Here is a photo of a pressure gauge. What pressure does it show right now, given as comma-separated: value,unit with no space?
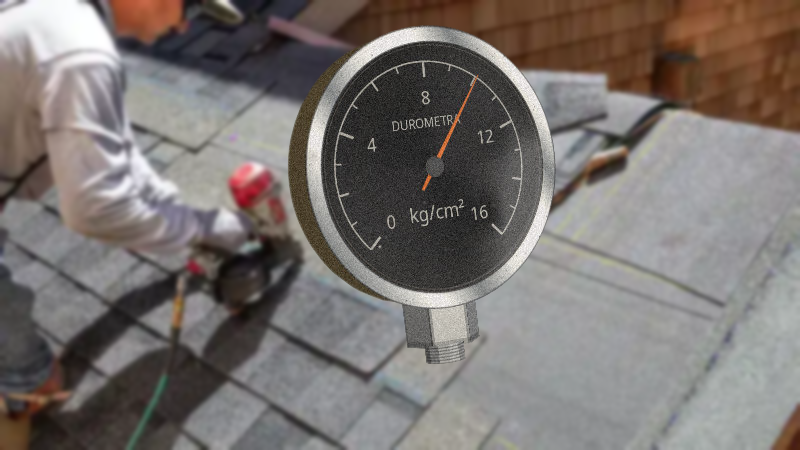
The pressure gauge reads 10,kg/cm²
